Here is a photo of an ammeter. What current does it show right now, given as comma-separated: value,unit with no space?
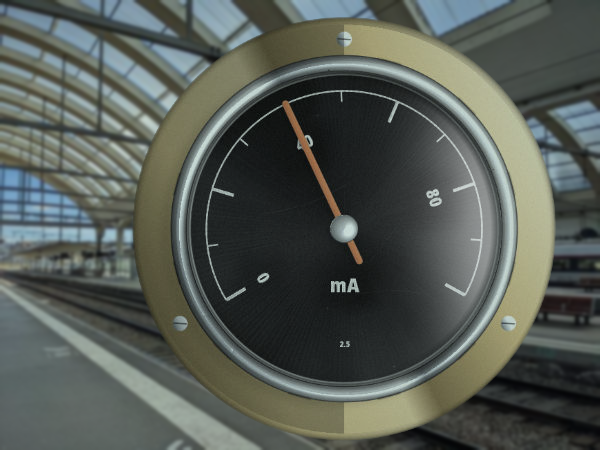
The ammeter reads 40,mA
